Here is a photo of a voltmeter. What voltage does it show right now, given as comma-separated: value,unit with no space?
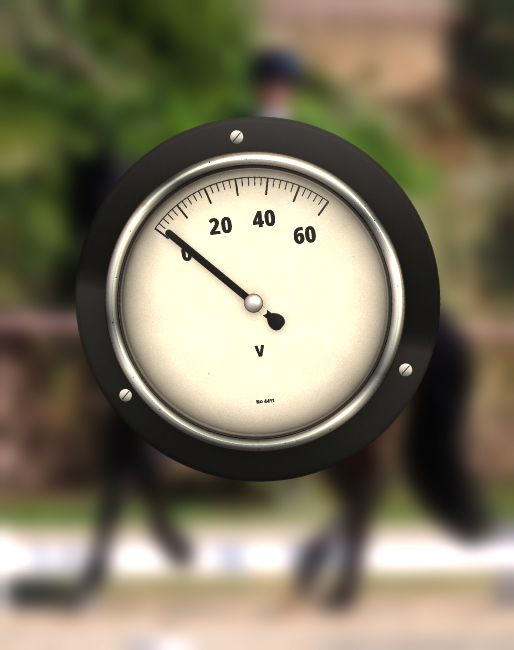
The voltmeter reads 2,V
